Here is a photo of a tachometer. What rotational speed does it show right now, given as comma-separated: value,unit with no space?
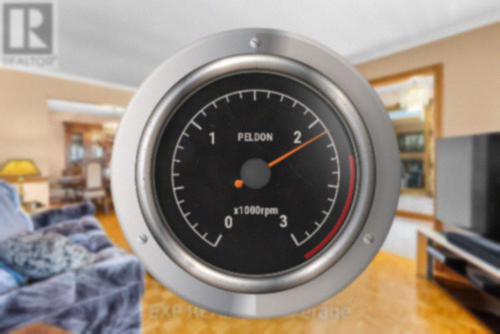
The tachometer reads 2100,rpm
